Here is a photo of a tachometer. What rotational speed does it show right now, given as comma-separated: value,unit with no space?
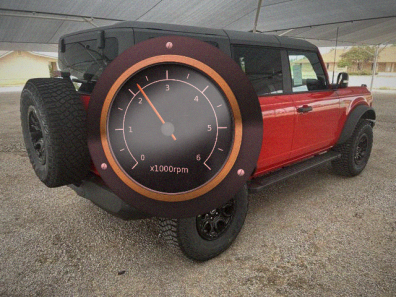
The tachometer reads 2250,rpm
